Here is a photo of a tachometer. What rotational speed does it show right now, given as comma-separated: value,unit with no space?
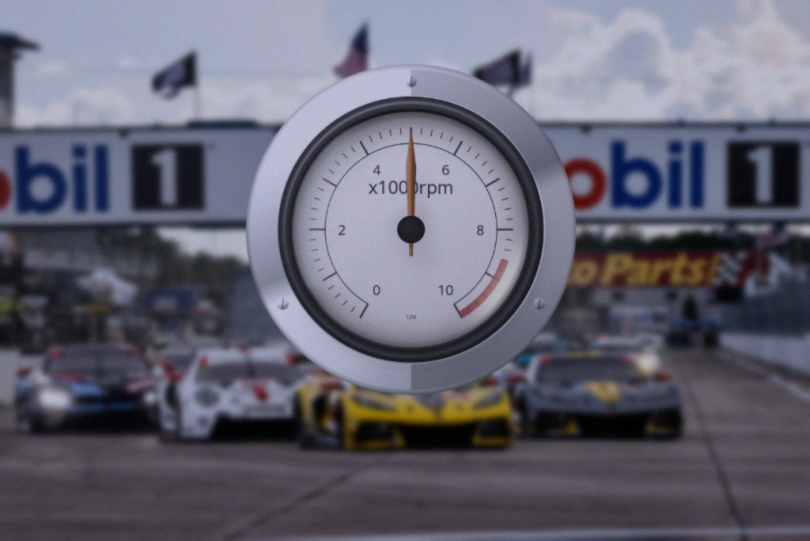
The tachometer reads 5000,rpm
